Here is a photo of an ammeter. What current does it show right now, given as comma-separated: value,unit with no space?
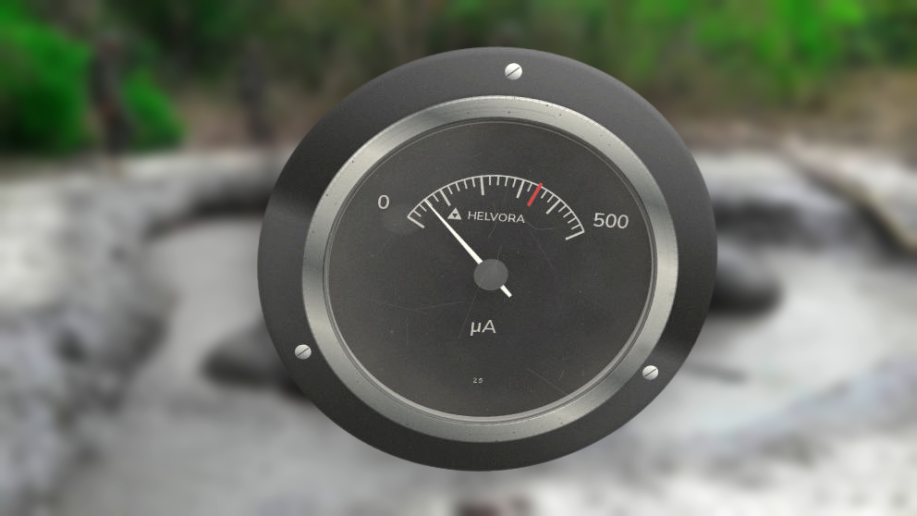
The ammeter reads 60,µA
